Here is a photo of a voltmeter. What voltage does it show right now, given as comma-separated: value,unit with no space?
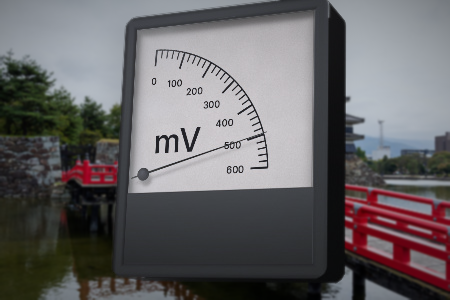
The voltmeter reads 500,mV
